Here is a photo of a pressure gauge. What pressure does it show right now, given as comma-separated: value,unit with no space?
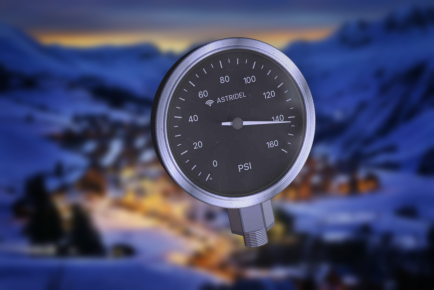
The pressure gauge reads 142.5,psi
